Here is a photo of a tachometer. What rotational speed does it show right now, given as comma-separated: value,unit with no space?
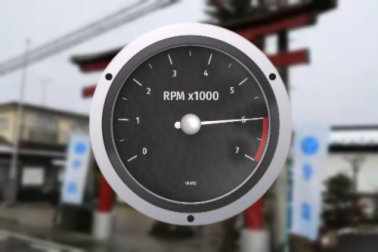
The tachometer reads 6000,rpm
